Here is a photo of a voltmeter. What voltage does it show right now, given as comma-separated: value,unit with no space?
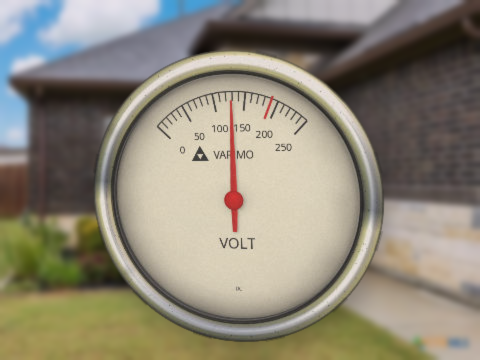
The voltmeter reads 130,V
